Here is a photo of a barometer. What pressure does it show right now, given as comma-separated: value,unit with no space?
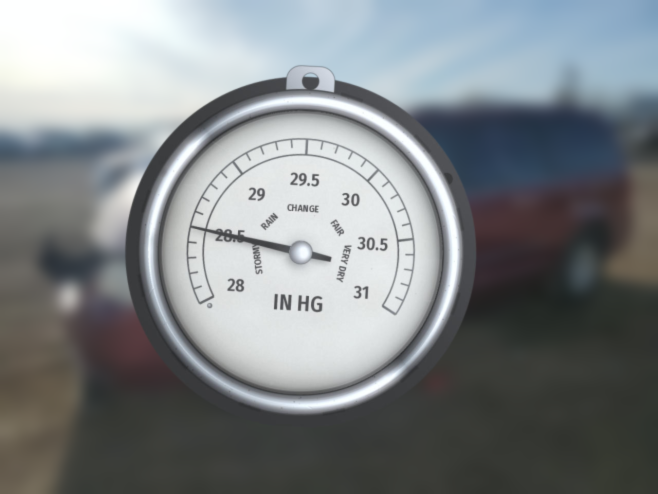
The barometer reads 28.5,inHg
